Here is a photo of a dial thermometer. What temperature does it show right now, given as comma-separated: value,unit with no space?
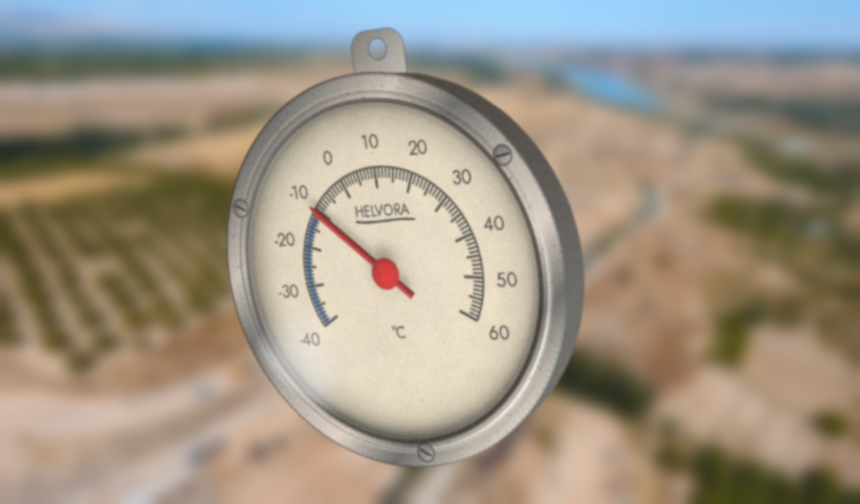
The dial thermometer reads -10,°C
